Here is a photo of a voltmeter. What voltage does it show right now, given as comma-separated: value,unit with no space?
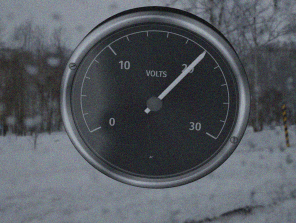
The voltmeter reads 20,V
